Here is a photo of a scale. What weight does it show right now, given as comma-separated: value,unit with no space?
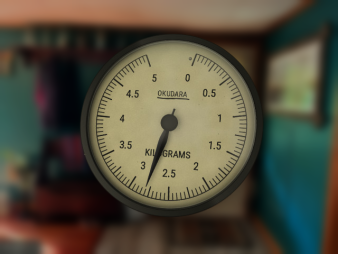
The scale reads 2.8,kg
